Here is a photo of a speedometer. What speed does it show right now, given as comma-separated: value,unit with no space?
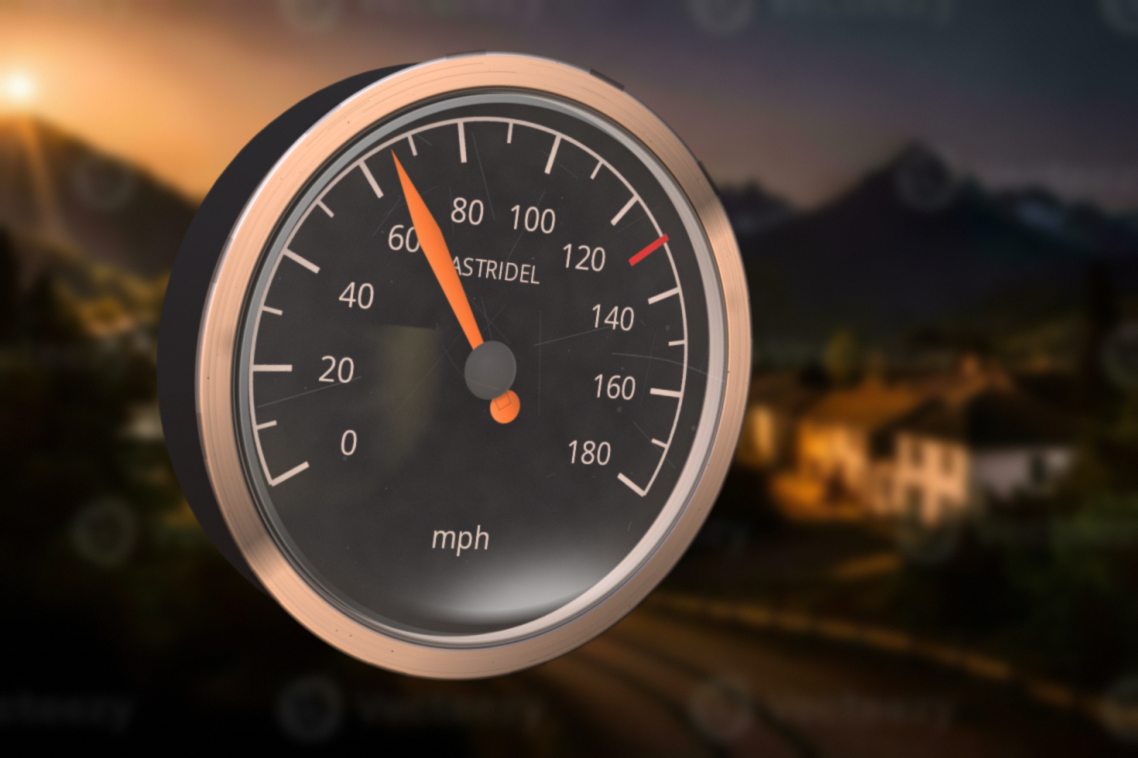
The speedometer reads 65,mph
